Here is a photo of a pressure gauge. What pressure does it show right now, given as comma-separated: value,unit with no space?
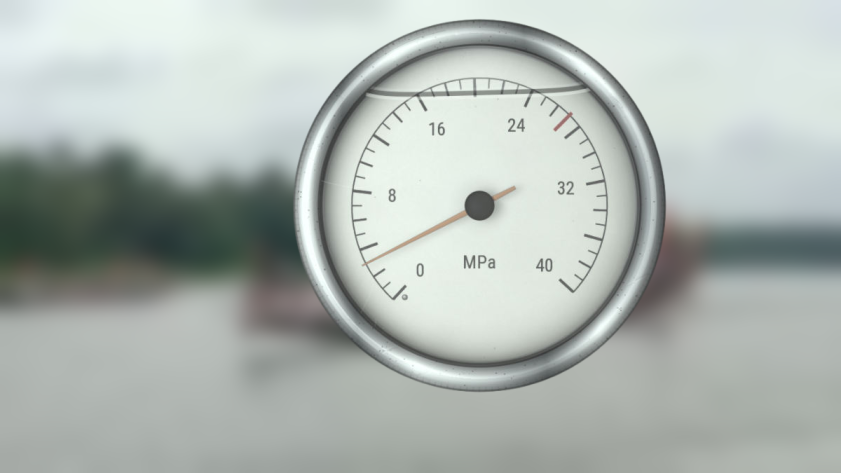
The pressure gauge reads 3,MPa
